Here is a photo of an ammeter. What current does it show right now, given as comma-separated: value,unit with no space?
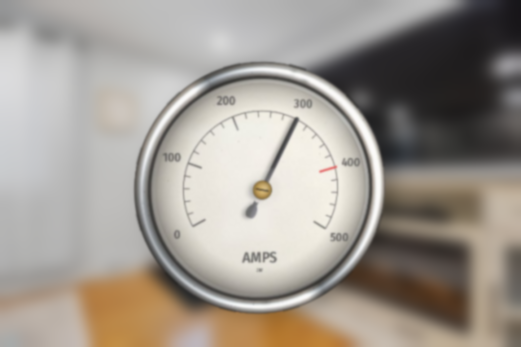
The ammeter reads 300,A
